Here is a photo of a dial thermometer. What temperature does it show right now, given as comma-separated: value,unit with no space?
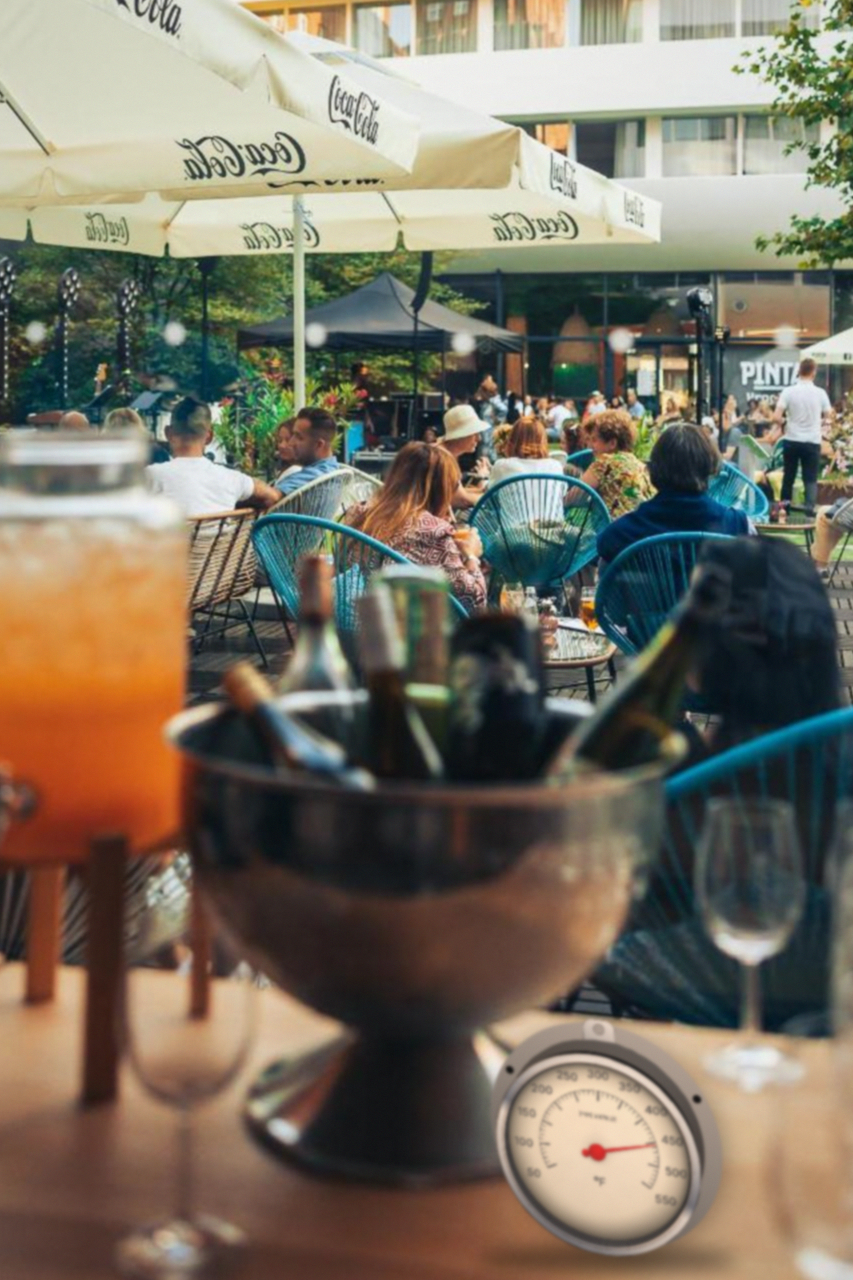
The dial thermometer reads 450,°F
